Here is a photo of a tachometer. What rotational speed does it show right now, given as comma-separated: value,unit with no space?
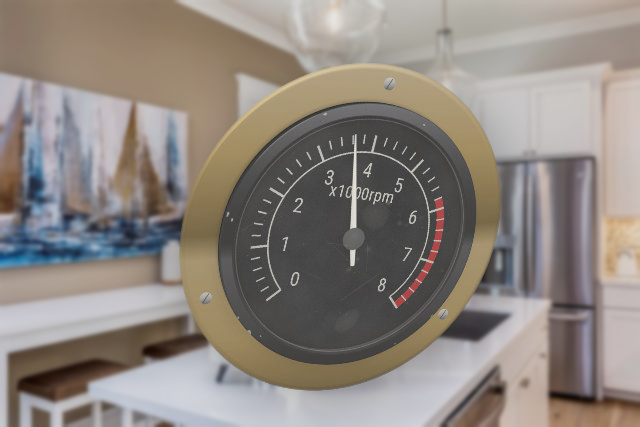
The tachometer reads 3600,rpm
